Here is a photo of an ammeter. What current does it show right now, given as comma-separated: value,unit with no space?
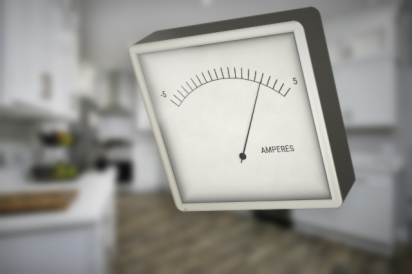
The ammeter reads 3,A
